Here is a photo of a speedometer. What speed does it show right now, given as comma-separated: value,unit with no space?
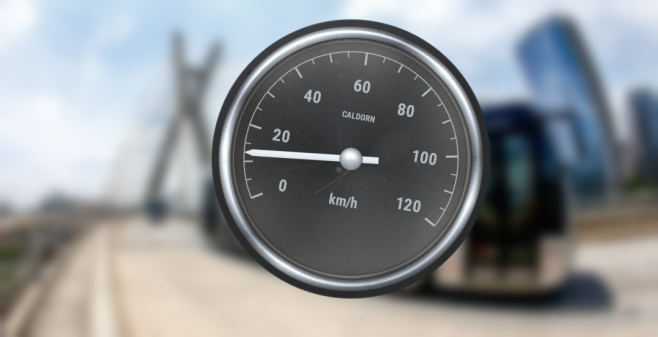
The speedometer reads 12.5,km/h
